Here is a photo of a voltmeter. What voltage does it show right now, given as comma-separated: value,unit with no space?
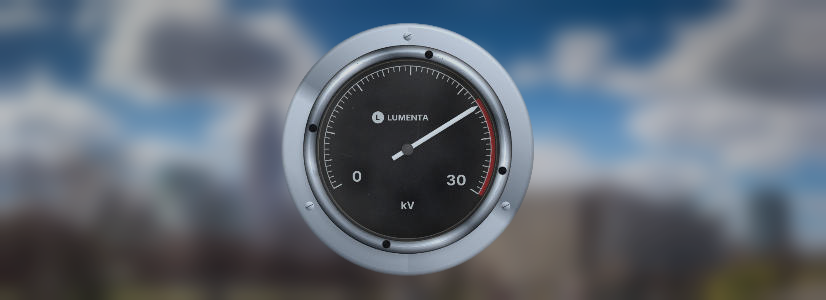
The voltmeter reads 22,kV
